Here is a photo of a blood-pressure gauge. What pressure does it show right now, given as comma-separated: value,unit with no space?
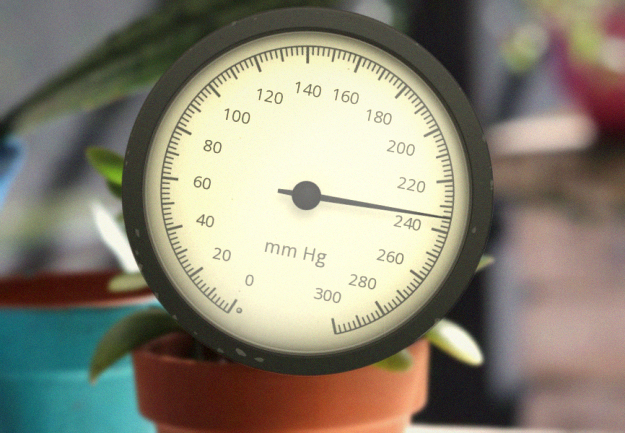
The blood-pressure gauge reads 234,mmHg
